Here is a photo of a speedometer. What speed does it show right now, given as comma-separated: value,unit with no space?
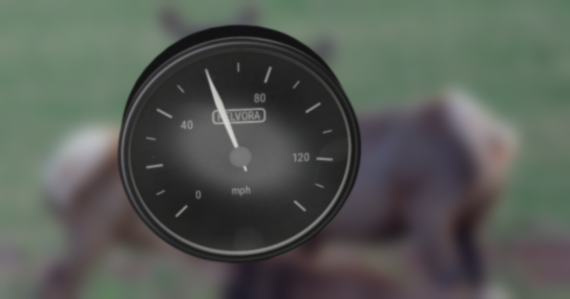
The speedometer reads 60,mph
